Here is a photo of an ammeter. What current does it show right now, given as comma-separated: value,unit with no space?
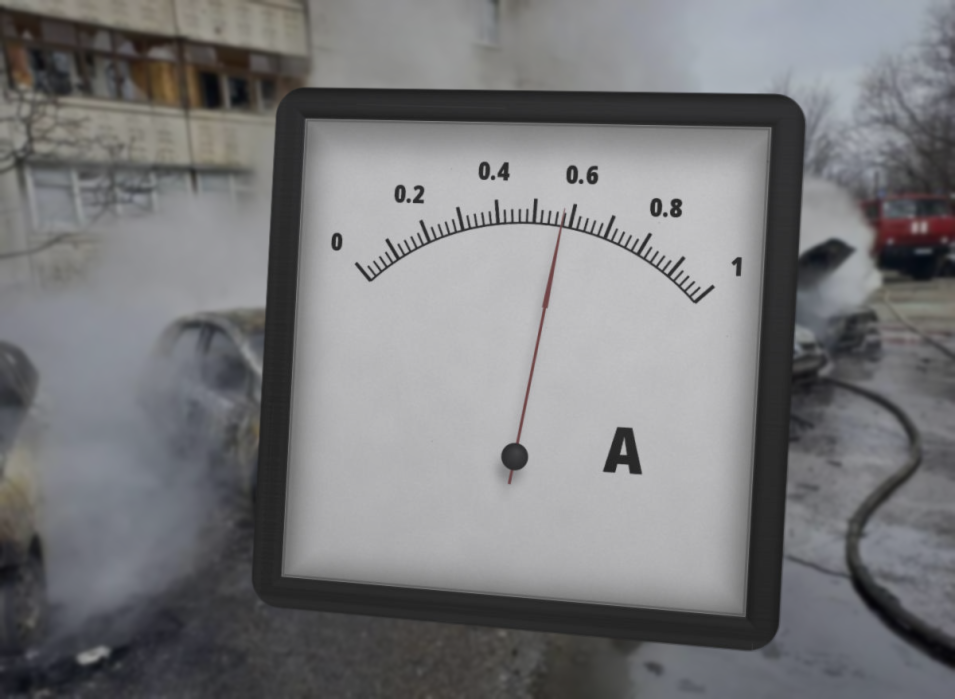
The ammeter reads 0.58,A
